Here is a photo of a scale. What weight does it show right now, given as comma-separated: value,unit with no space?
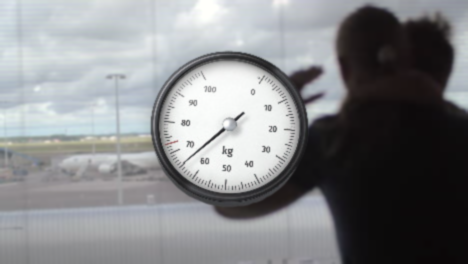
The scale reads 65,kg
